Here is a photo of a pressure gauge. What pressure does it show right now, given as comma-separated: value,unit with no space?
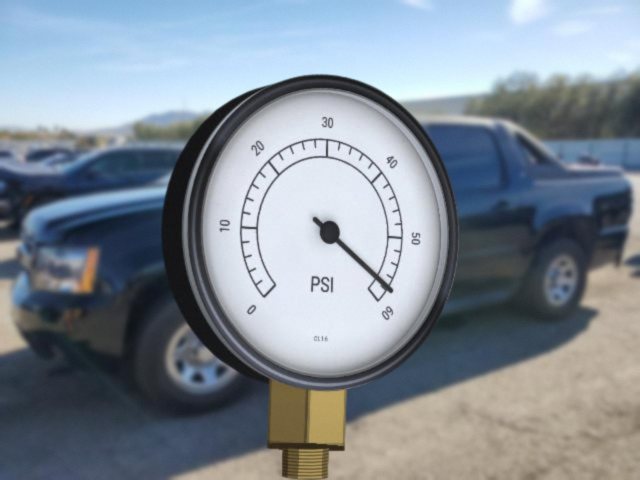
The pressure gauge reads 58,psi
